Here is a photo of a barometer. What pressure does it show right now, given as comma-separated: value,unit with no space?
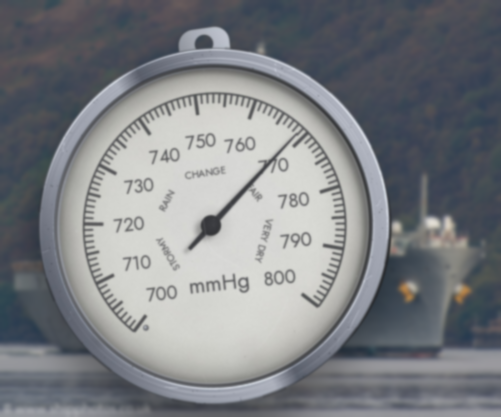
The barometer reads 769,mmHg
